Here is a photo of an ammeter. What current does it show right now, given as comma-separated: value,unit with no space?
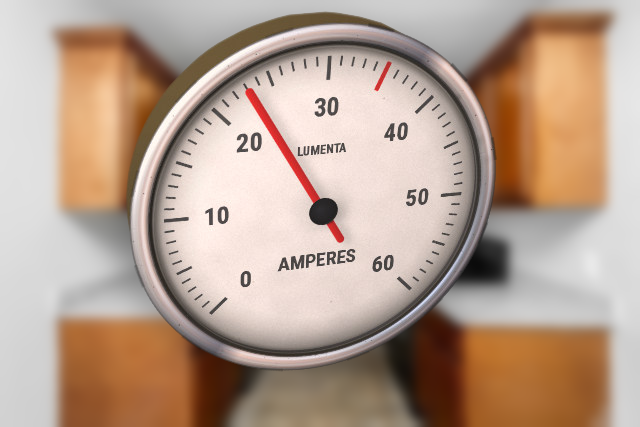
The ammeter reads 23,A
